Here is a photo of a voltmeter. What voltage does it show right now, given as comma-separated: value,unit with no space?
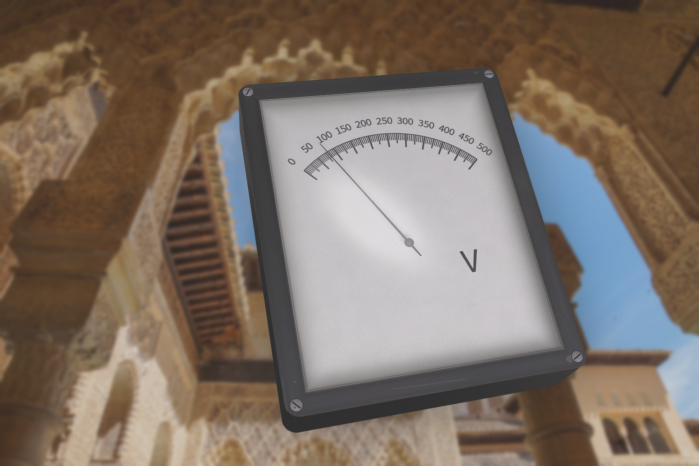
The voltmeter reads 75,V
